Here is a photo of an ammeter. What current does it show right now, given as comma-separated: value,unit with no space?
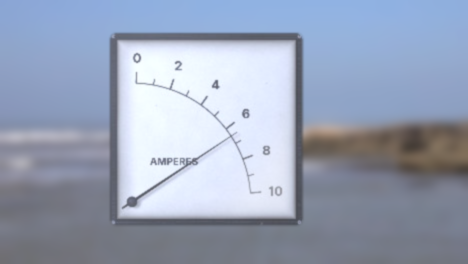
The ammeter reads 6.5,A
